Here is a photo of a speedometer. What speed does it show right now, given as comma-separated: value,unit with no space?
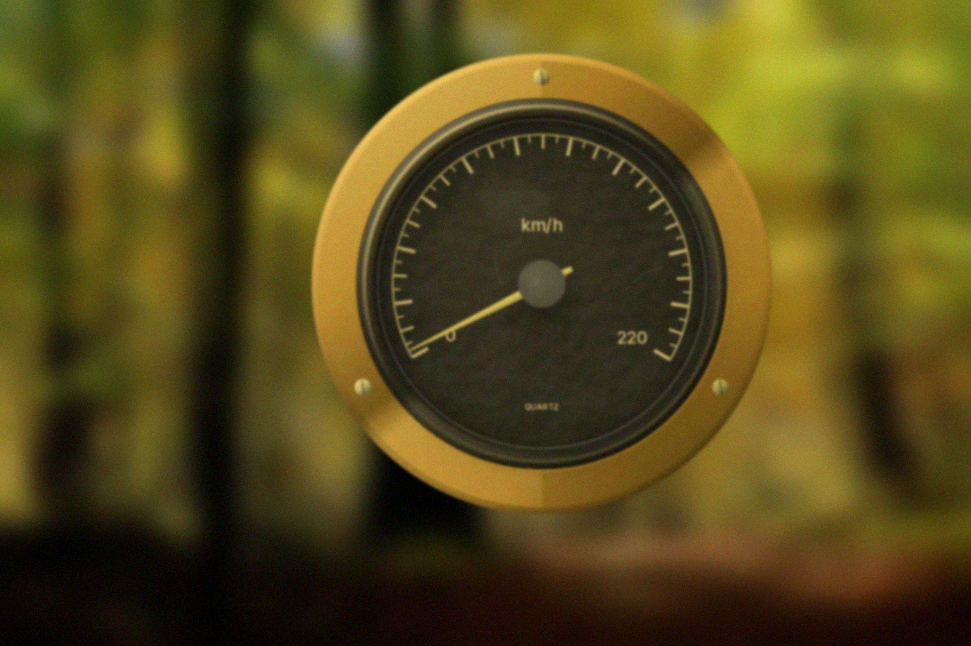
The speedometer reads 2.5,km/h
